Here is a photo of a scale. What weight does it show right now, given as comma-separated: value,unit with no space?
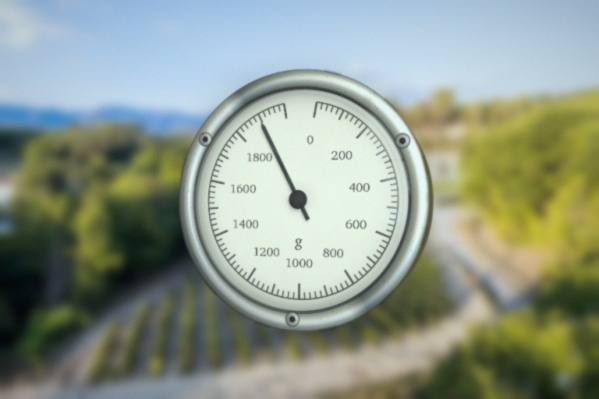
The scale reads 1900,g
